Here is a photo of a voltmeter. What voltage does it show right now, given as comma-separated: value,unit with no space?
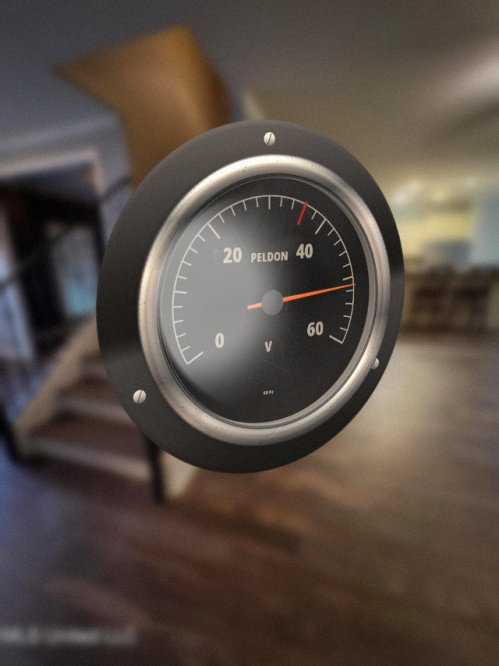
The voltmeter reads 51,V
